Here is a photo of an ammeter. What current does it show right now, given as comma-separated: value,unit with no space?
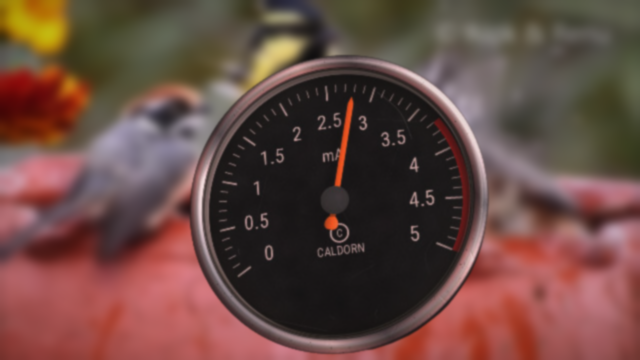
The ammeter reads 2.8,mA
